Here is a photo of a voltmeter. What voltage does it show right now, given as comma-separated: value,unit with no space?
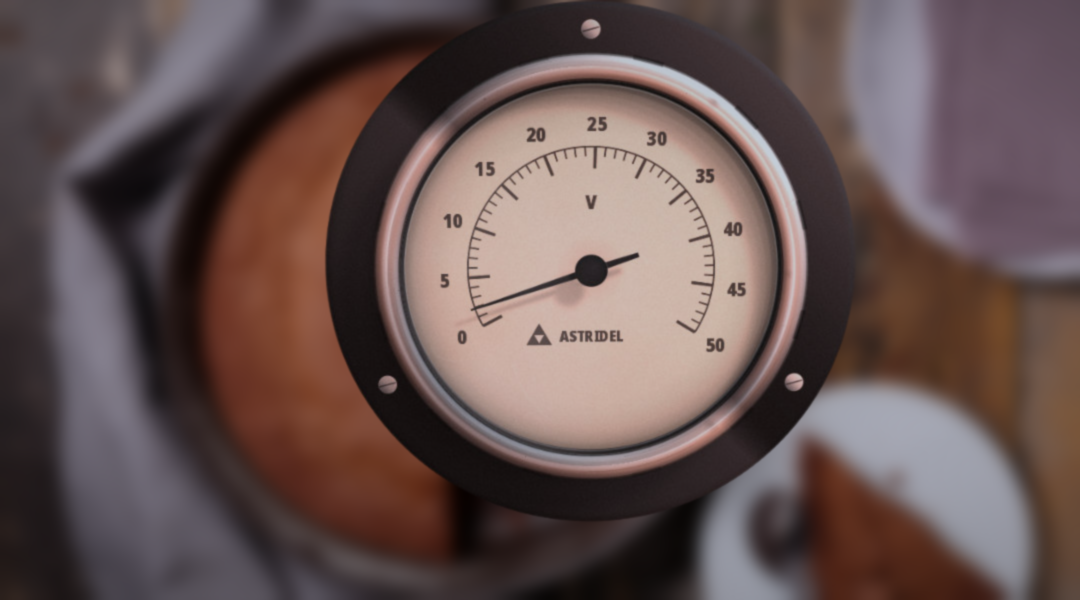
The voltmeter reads 2,V
